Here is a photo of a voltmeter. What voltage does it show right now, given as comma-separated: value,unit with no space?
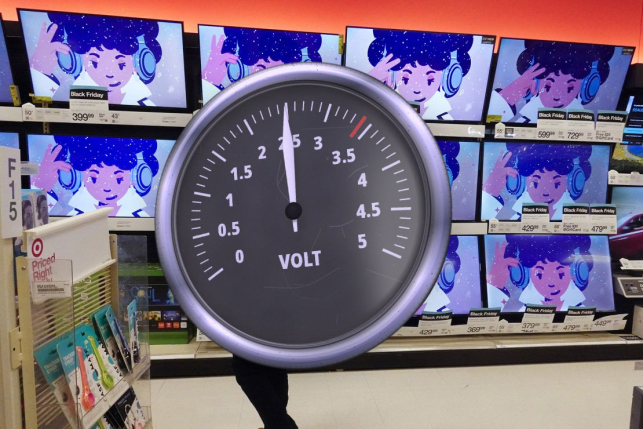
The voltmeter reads 2.5,V
